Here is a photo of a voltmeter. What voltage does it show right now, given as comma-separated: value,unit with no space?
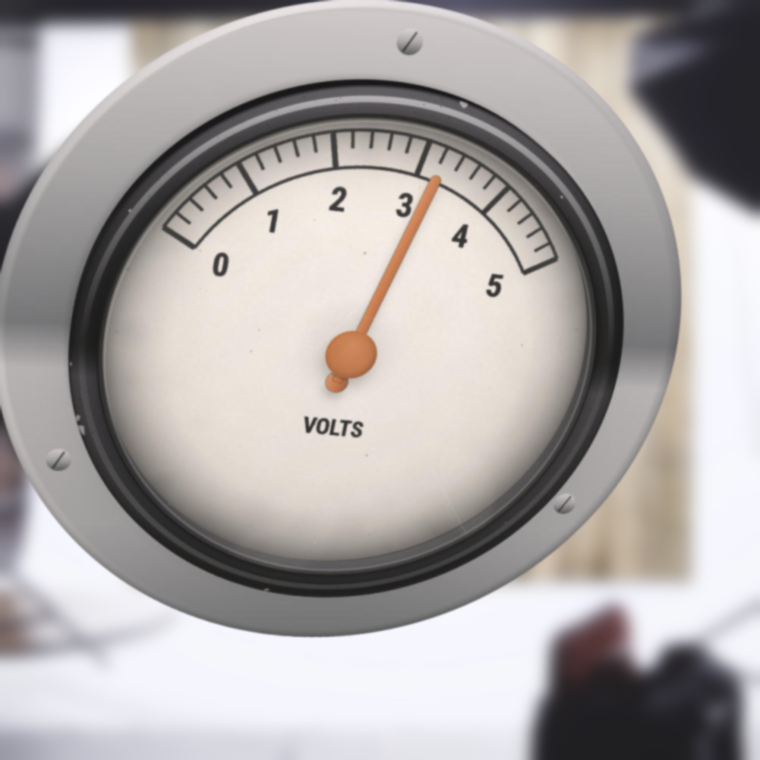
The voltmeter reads 3.2,V
